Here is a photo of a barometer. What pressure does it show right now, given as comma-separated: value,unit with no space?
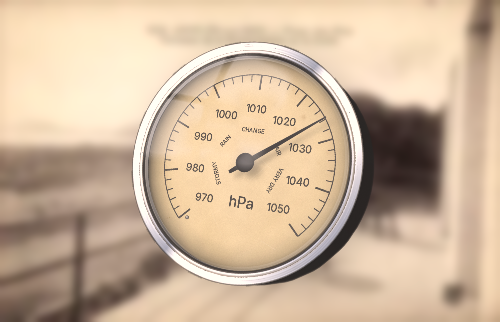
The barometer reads 1026,hPa
